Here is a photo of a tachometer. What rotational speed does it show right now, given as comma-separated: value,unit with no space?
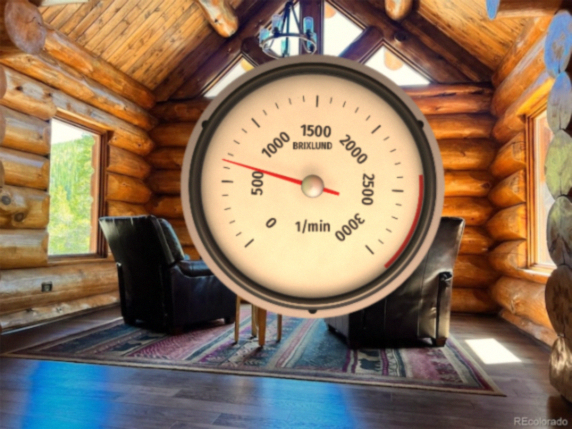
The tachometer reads 650,rpm
